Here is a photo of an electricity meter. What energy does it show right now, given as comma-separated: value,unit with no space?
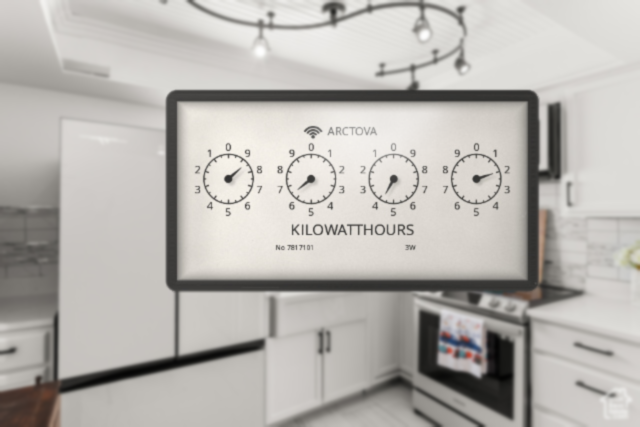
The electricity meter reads 8642,kWh
